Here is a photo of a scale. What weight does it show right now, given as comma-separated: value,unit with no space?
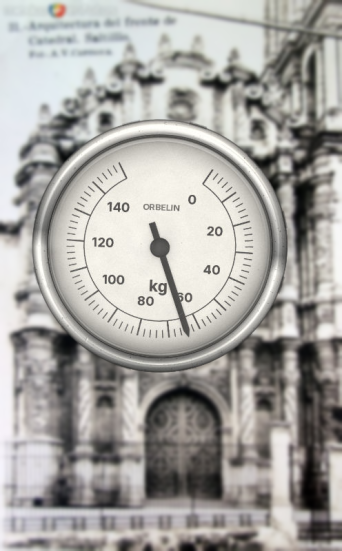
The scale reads 64,kg
